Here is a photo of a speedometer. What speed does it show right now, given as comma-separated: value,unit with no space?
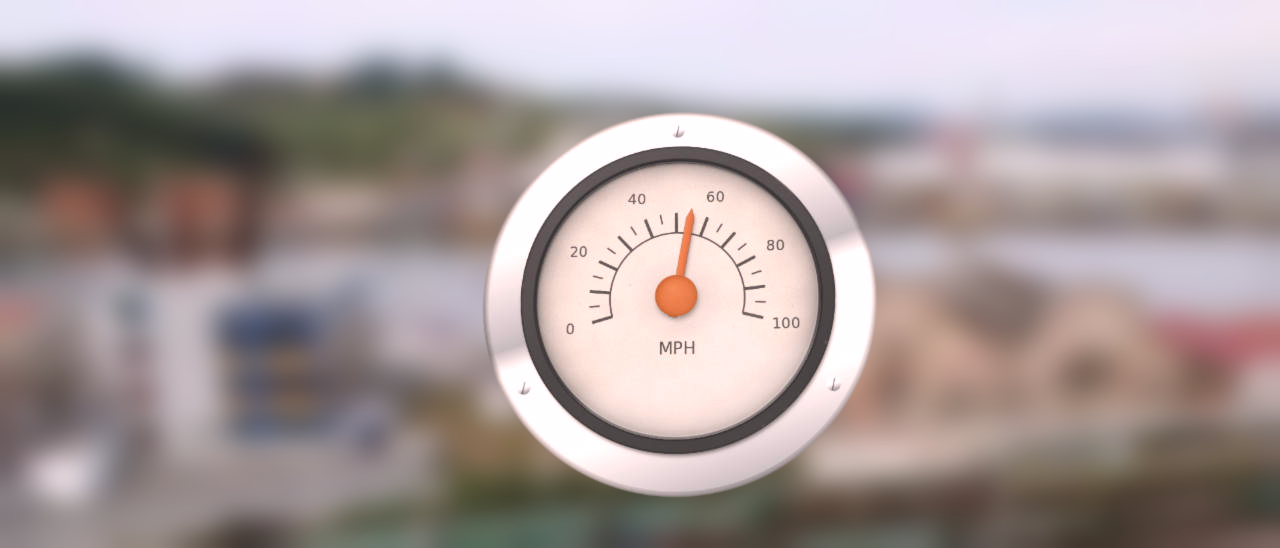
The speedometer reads 55,mph
